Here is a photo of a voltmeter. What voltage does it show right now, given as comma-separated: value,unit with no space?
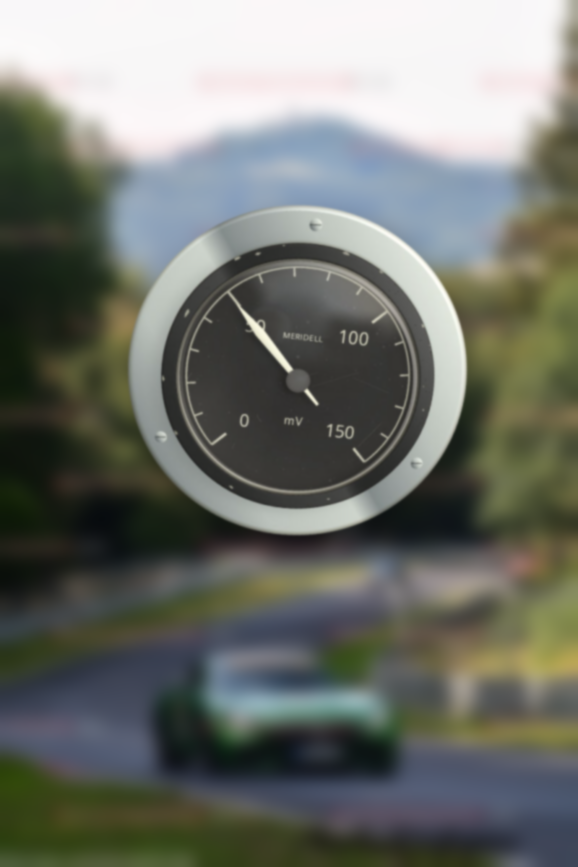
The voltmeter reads 50,mV
